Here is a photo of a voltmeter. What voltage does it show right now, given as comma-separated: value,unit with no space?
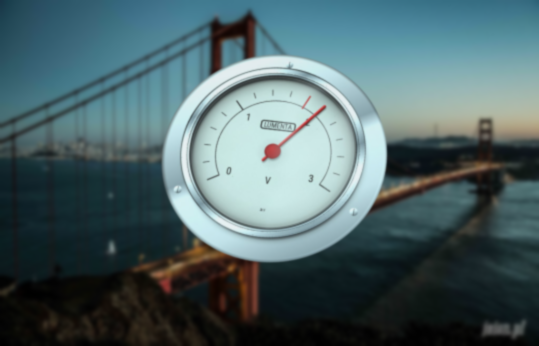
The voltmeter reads 2,V
